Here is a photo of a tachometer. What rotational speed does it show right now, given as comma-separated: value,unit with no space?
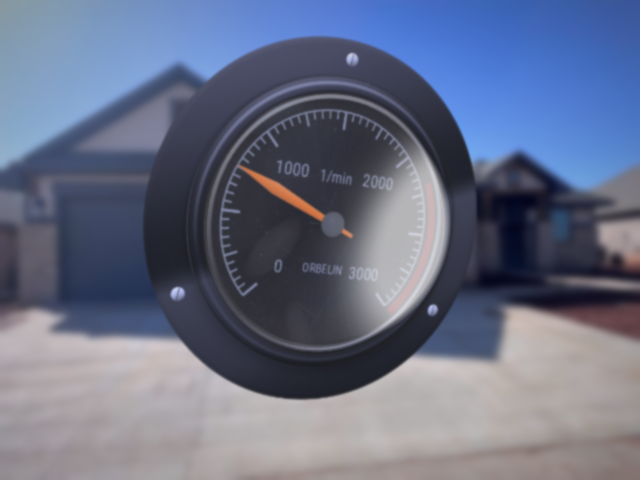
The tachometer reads 750,rpm
